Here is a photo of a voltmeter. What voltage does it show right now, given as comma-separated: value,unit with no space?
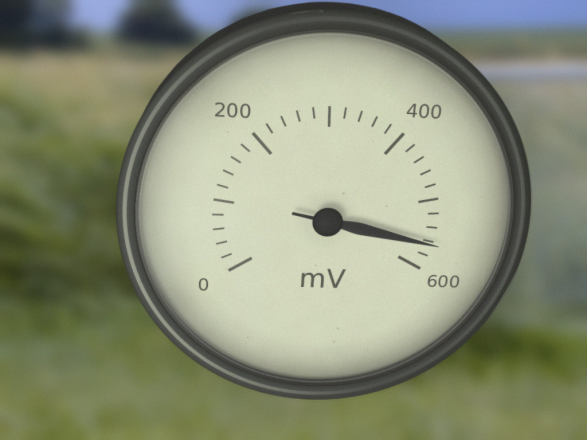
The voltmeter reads 560,mV
